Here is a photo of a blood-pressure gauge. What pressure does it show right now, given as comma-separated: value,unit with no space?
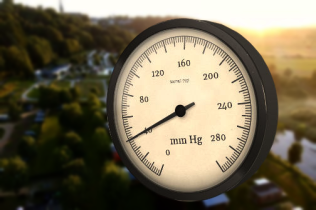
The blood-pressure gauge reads 40,mmHg
